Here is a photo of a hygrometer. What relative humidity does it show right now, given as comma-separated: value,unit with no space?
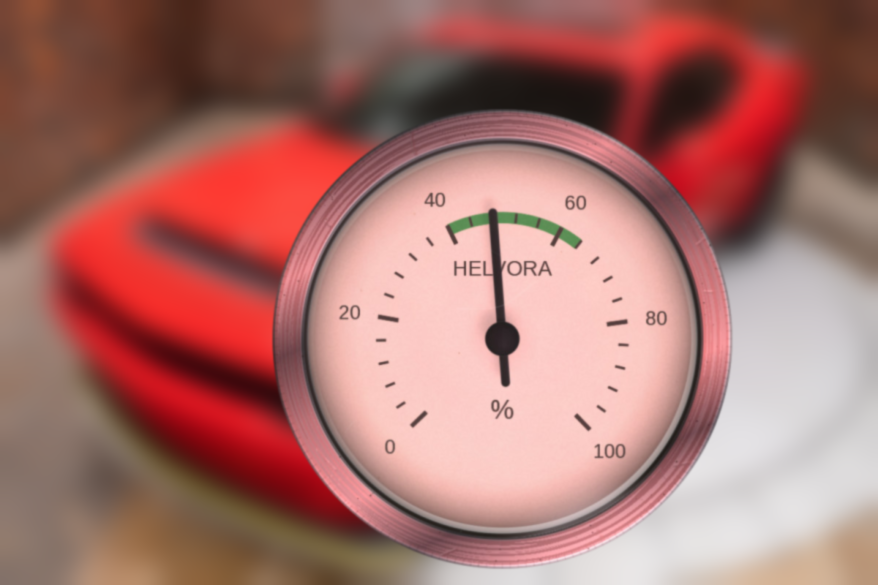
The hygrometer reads 48,%
